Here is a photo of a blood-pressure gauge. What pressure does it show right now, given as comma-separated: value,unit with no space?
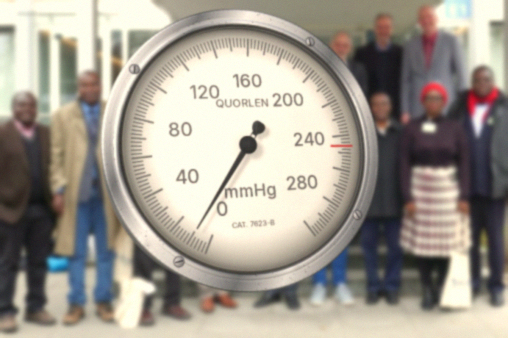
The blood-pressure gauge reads 10,mmHg
